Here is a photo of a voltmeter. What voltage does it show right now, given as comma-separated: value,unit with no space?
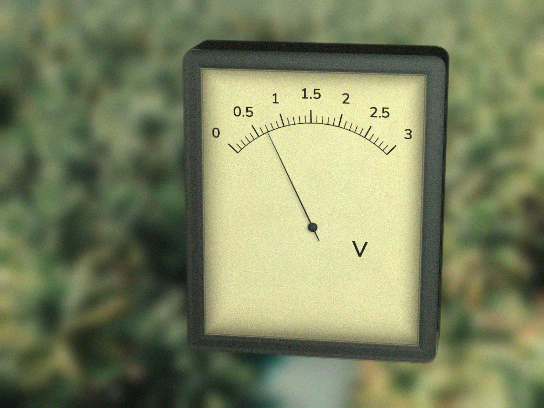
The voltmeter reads 0.7,V
